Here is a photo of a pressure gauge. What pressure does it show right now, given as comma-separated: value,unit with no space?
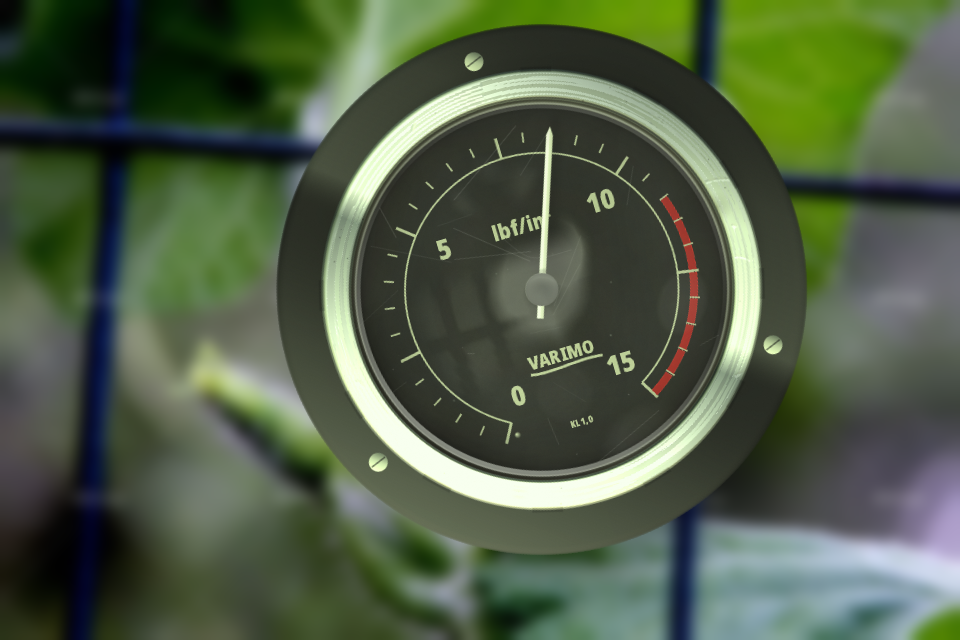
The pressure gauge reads 8.5,psi
